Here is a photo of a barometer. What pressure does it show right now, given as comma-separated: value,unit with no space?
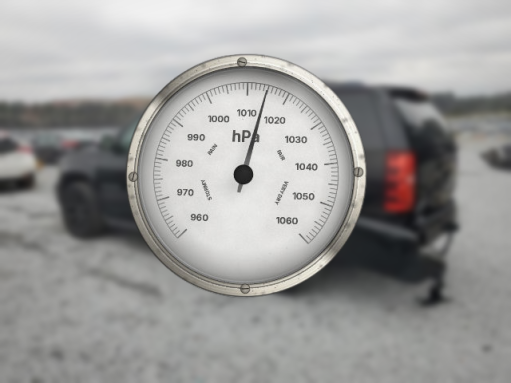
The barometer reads 1015,hPa
